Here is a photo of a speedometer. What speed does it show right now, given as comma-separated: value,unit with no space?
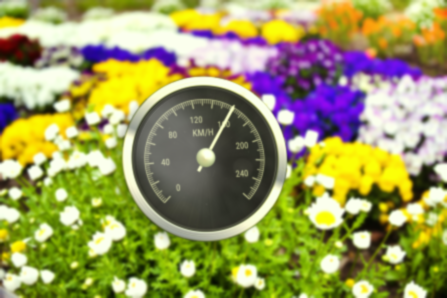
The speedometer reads 160,km/h
